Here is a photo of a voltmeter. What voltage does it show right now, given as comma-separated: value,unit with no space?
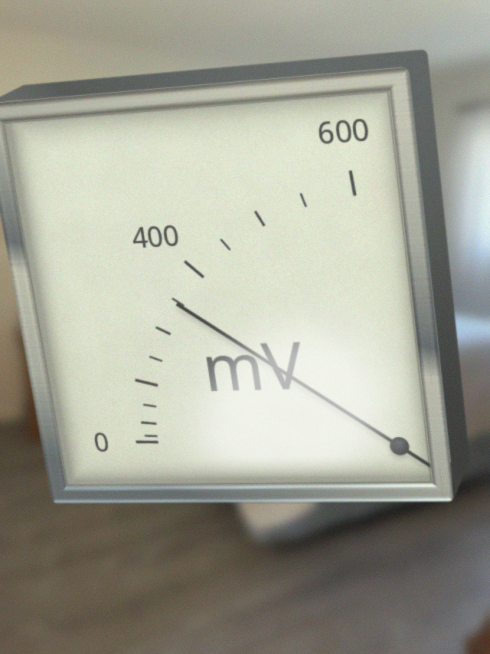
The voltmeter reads 350,mV
